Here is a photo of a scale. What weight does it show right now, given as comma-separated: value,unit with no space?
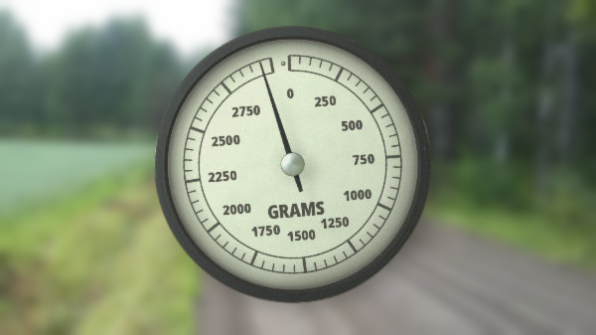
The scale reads 2950,g
